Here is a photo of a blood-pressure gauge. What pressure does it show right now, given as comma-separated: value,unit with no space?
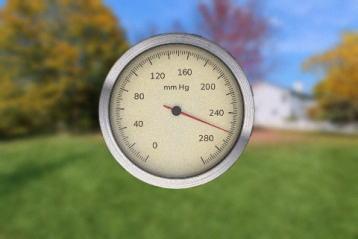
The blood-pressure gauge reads 260,mmHg
